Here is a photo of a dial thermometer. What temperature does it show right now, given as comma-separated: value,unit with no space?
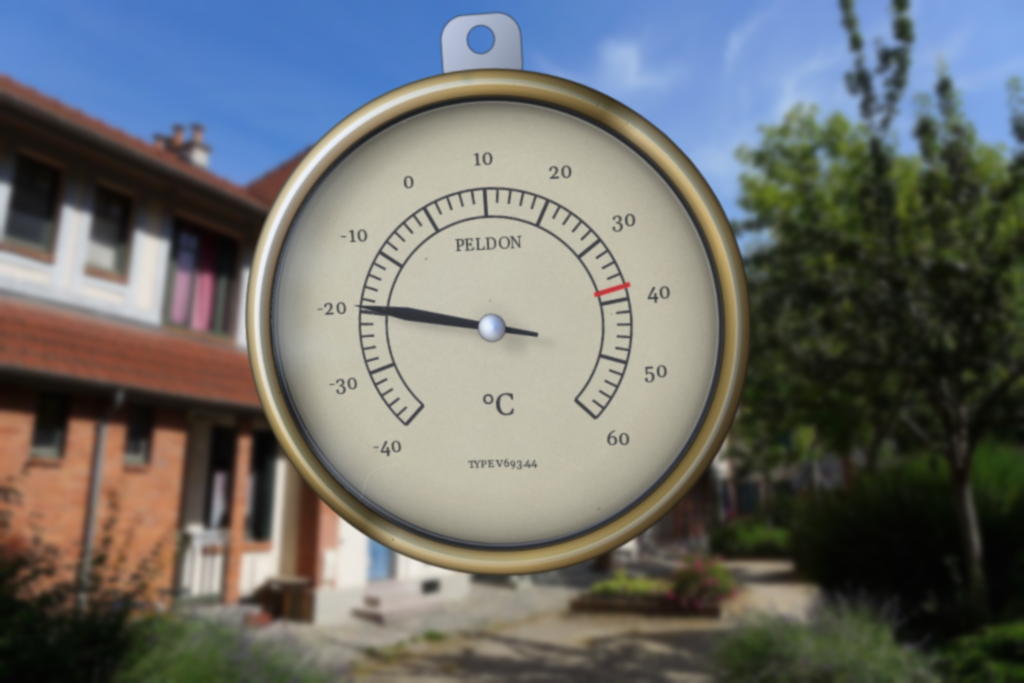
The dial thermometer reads -19,°C
